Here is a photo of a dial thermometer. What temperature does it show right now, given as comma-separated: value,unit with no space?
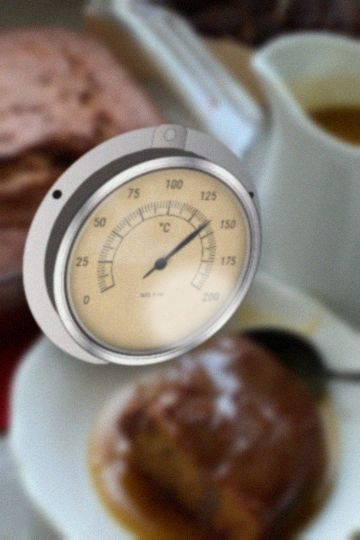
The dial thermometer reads 137.5,°C
